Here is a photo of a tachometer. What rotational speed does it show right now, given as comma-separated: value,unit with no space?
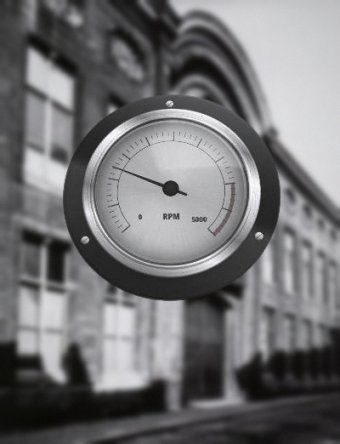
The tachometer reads 1200,rpm
